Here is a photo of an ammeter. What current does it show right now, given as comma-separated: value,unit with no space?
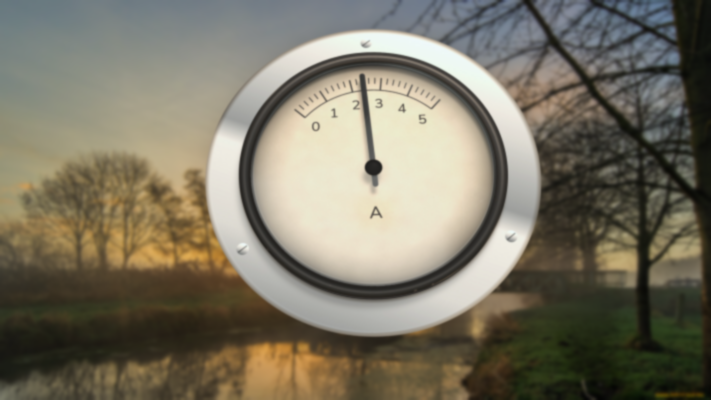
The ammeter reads 2.4,A
